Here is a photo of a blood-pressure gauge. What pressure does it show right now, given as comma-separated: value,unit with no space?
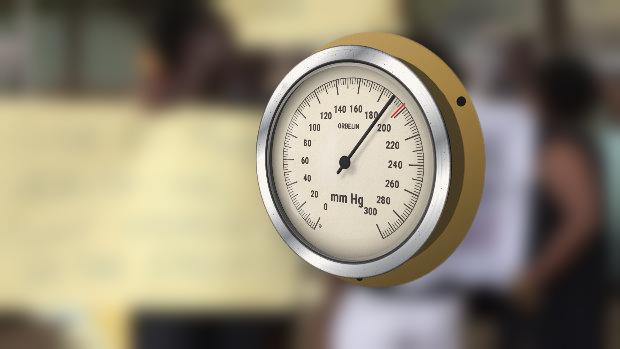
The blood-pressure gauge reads 190,mmHg
